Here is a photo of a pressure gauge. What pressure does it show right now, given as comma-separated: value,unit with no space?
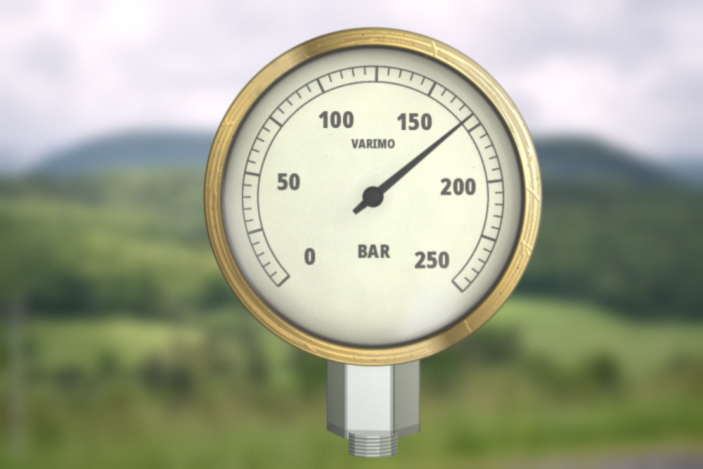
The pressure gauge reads 170,bar
